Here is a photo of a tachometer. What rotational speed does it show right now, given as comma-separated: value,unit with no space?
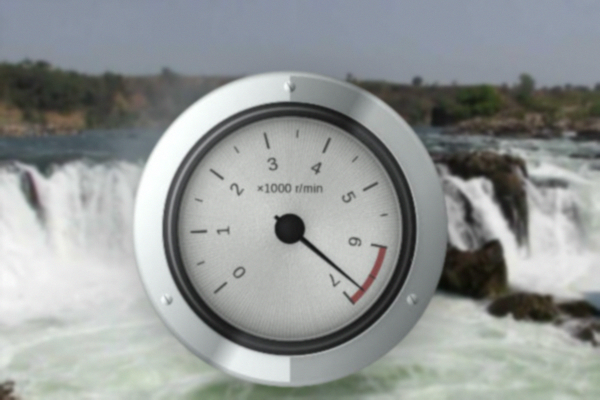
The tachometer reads 6750,rpm
